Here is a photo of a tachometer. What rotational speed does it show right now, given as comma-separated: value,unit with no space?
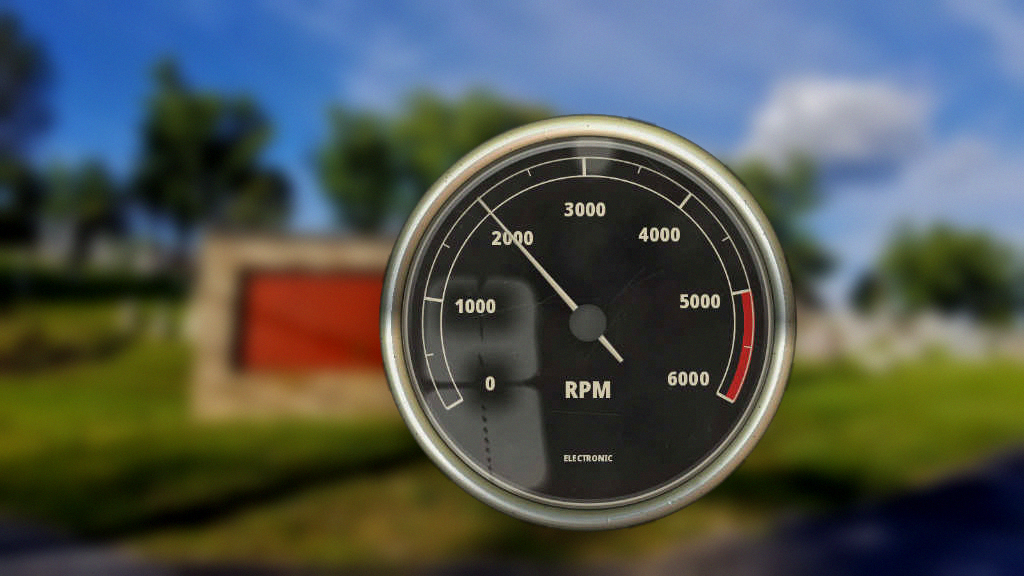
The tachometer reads 2000,rpm
